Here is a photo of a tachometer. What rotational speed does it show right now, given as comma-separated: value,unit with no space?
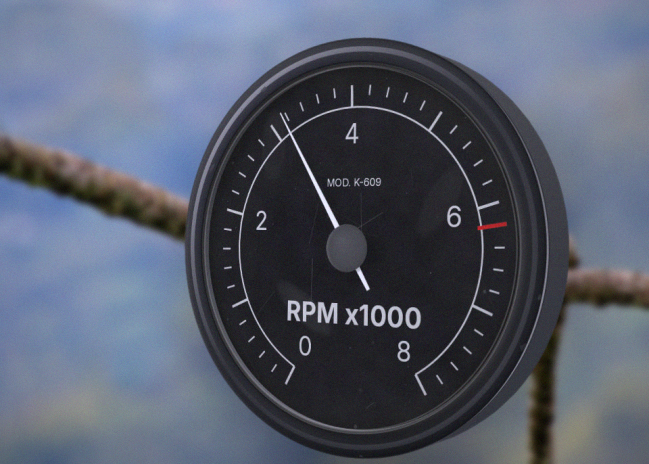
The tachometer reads 3200,rpm
